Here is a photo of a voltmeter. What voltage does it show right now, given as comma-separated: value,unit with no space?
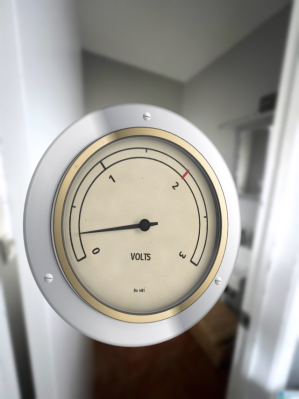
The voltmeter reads 0.25,V
